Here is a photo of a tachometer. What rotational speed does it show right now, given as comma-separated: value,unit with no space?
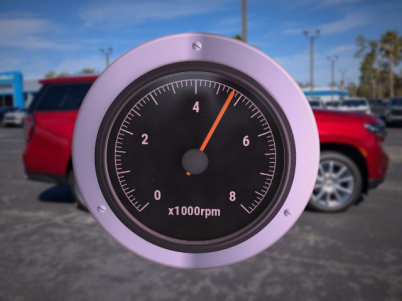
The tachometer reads 4800,rpm
